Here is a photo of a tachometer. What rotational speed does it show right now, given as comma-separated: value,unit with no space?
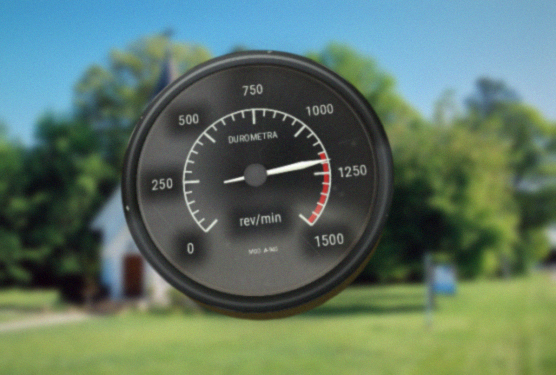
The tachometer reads 1200,rpm
